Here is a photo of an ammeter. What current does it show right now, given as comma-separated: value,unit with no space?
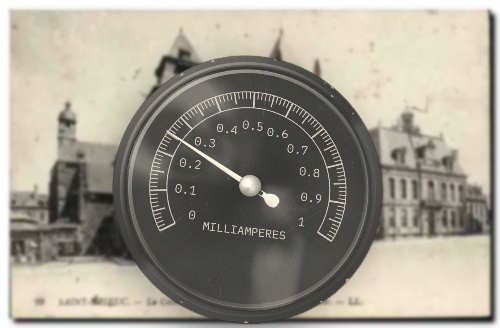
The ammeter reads 0.25,mA
